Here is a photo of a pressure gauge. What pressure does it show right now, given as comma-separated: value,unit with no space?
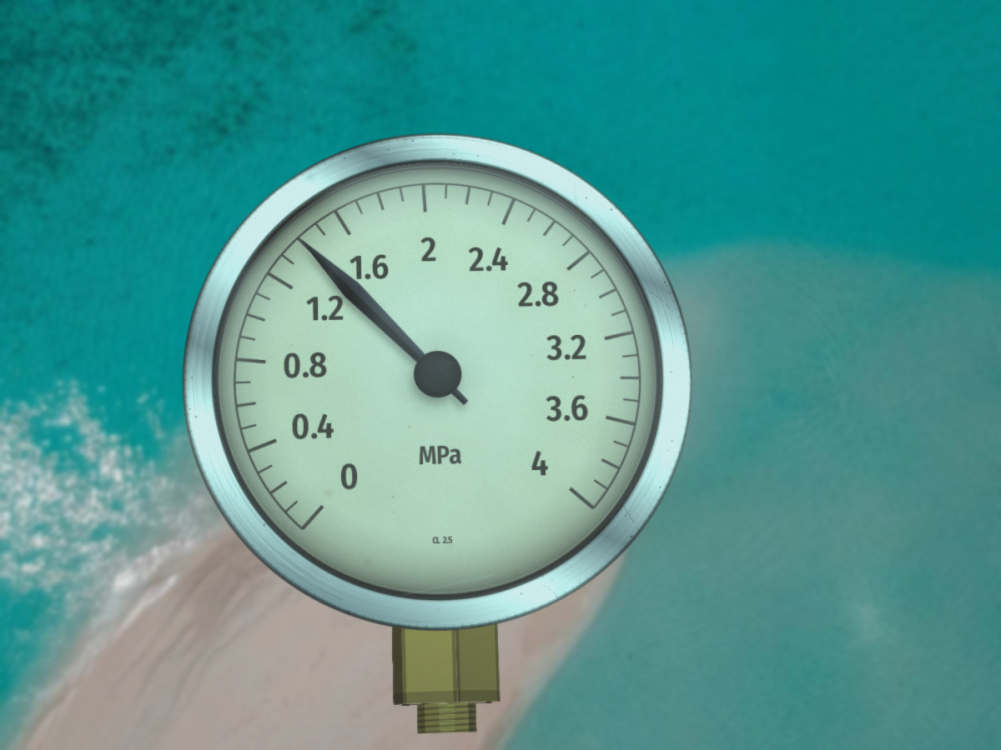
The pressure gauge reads 1.4,MPa
